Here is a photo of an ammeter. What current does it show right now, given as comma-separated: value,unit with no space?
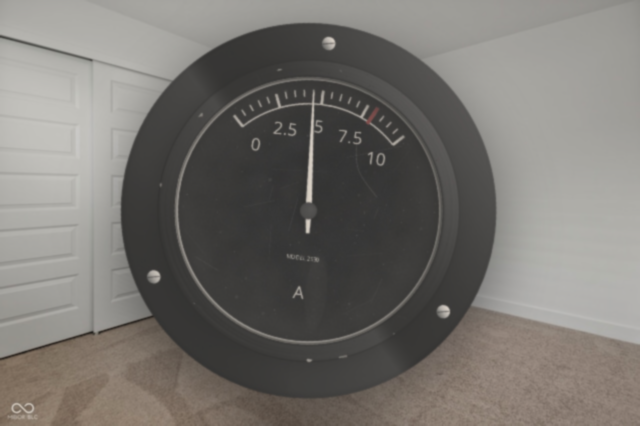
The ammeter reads 4.5,A
